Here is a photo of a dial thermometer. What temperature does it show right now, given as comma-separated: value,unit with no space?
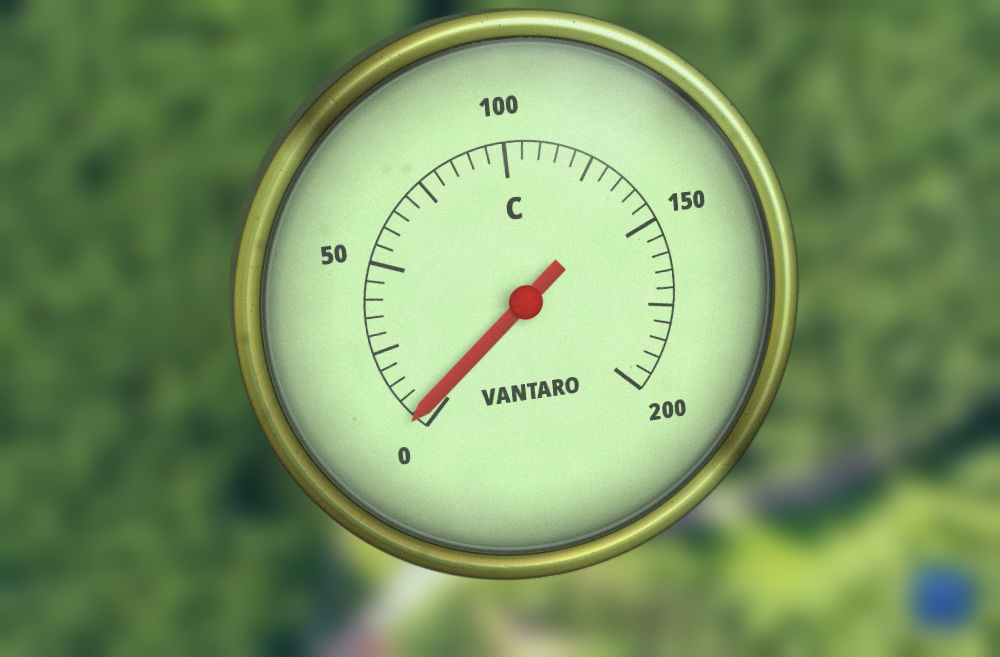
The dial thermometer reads 5,°C
